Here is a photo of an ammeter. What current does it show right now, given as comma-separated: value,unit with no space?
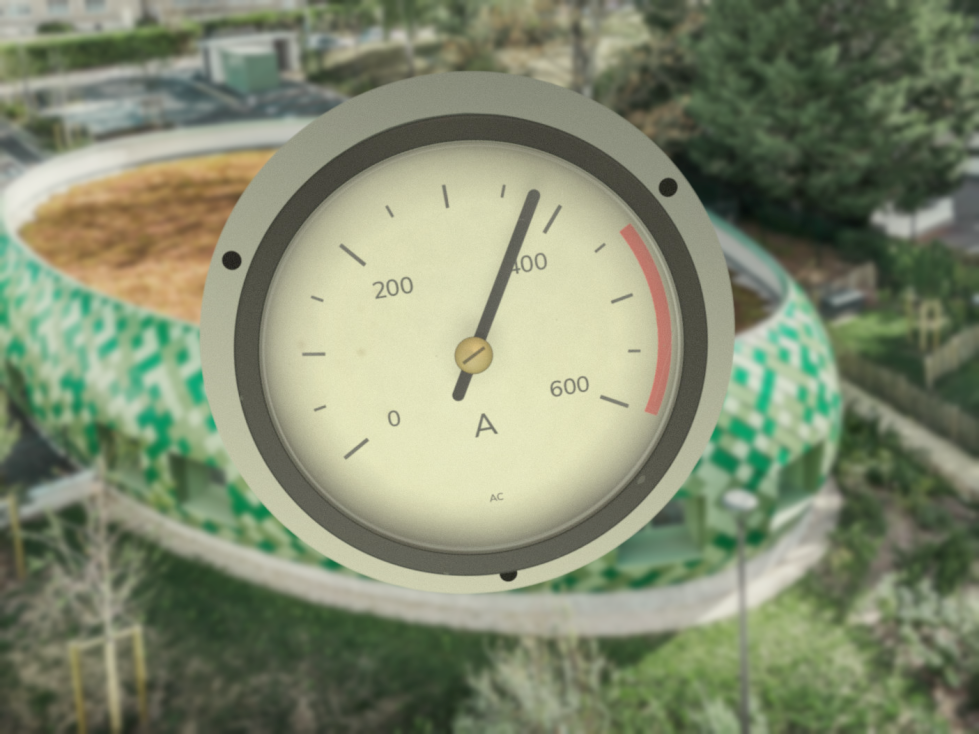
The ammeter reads 375,A
